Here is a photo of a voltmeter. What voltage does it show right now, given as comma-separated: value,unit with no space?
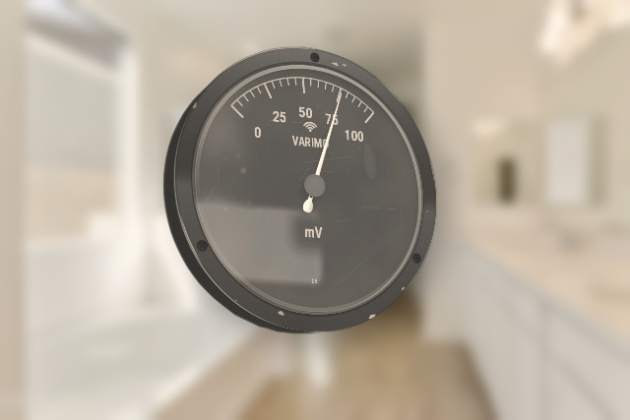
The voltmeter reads 75,mV
